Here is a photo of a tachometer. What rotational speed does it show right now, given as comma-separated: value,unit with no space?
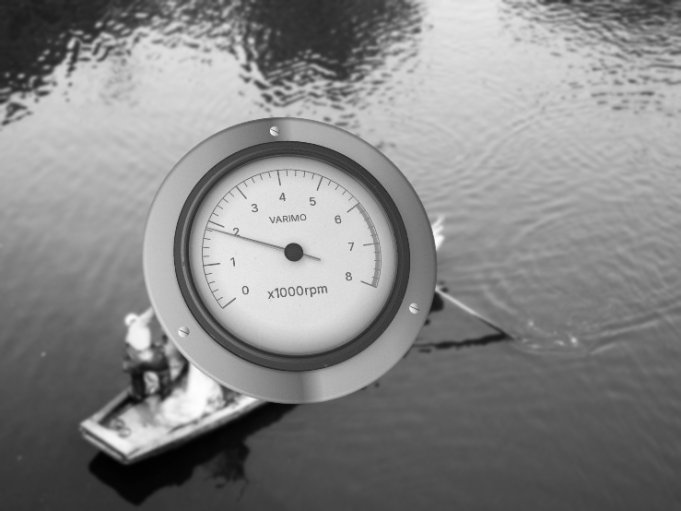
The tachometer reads 1800,rpm
